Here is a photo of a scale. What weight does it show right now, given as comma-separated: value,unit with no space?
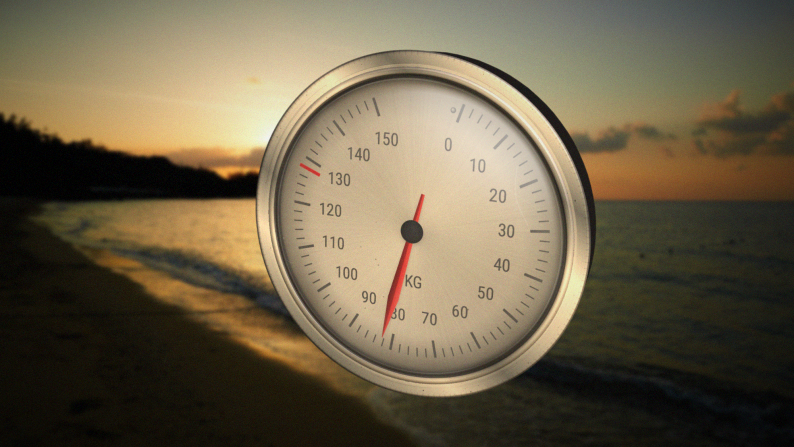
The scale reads 82,kg
